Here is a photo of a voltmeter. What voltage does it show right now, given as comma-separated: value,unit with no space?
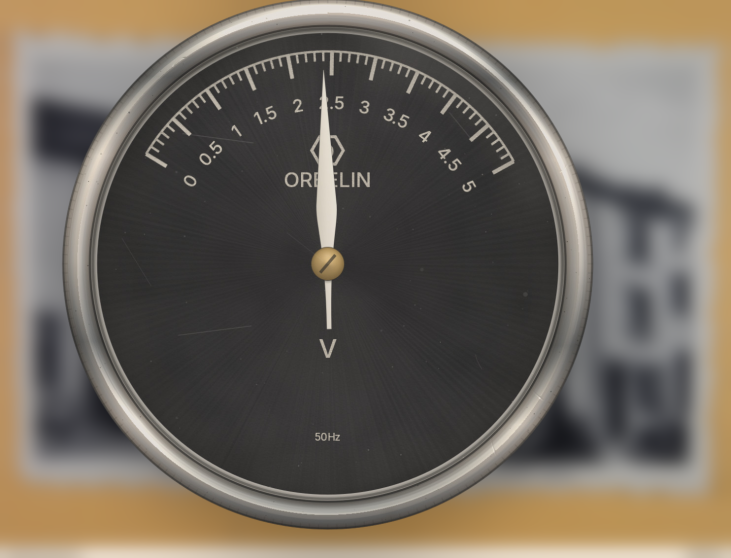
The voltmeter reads 2.4,V
